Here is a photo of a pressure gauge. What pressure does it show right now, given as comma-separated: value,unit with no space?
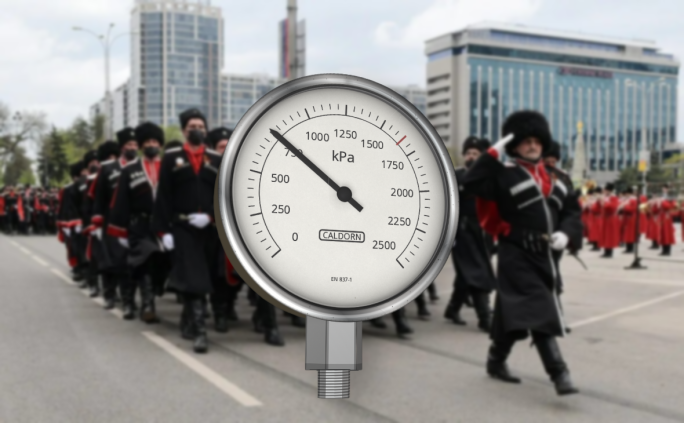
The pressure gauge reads 750,kPa
